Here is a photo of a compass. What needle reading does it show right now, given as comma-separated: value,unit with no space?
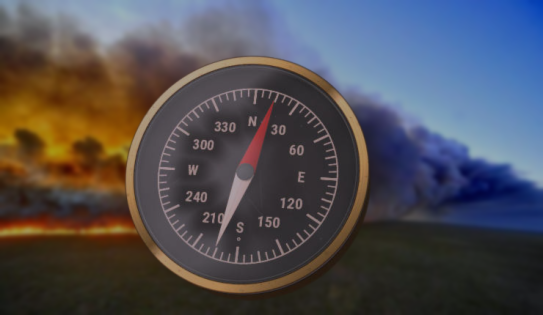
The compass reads 15,°
